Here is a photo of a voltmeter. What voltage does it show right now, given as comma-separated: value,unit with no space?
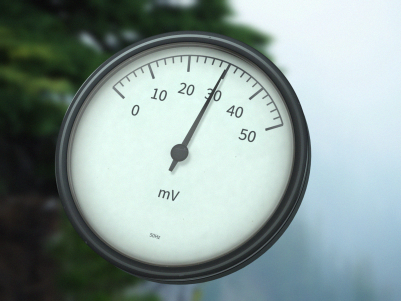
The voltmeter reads 30,mV
